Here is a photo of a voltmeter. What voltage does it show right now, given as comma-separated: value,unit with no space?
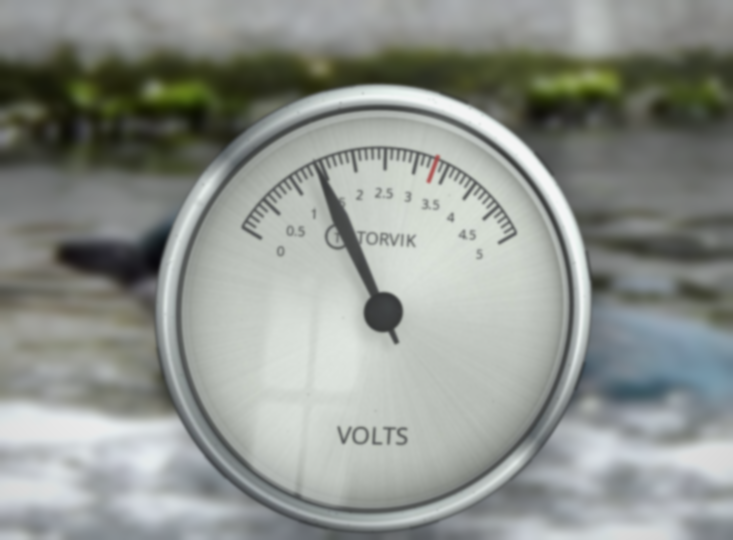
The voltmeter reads 1.4,V
